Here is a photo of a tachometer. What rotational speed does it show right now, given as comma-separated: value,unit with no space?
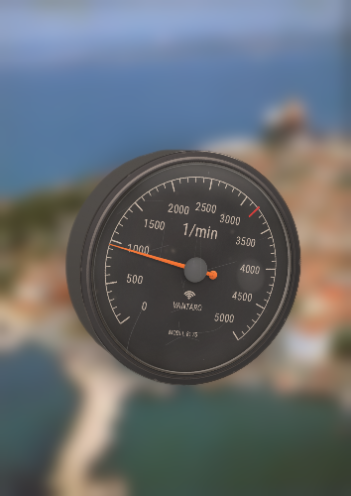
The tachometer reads 950,rpm
